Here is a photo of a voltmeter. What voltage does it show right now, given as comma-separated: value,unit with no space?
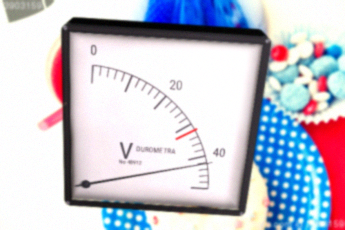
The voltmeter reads 42,V
